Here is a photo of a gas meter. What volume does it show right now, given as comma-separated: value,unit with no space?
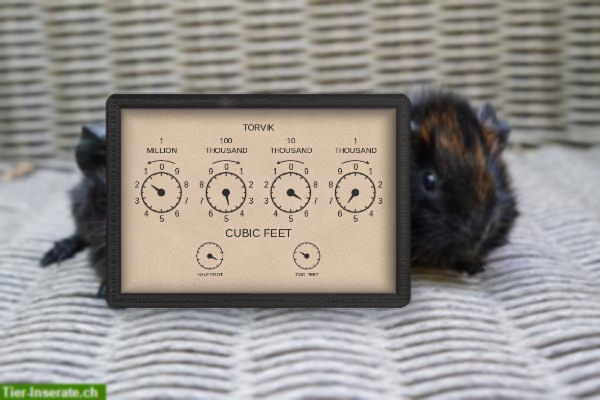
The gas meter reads 146600,ft³
